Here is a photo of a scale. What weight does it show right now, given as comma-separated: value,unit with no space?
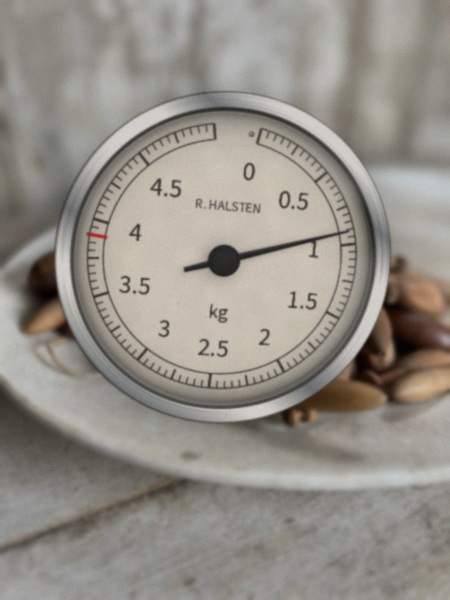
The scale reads 0.9,kg
